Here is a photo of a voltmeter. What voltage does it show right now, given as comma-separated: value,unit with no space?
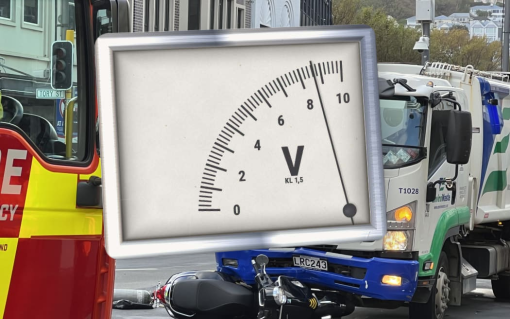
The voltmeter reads 8.6,V
